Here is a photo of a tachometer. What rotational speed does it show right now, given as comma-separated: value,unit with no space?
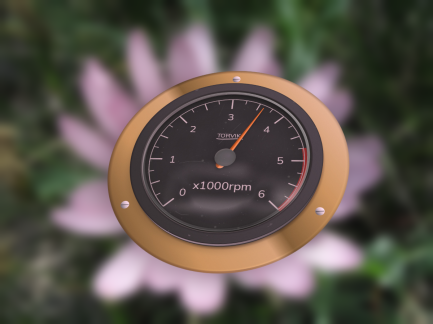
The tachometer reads 3625,rpm
